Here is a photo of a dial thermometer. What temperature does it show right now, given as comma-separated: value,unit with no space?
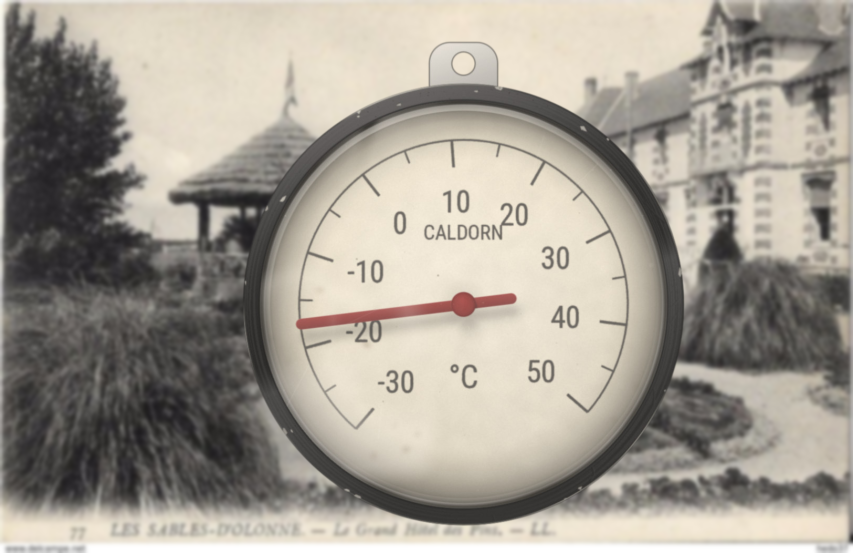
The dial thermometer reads -17.5,°C
